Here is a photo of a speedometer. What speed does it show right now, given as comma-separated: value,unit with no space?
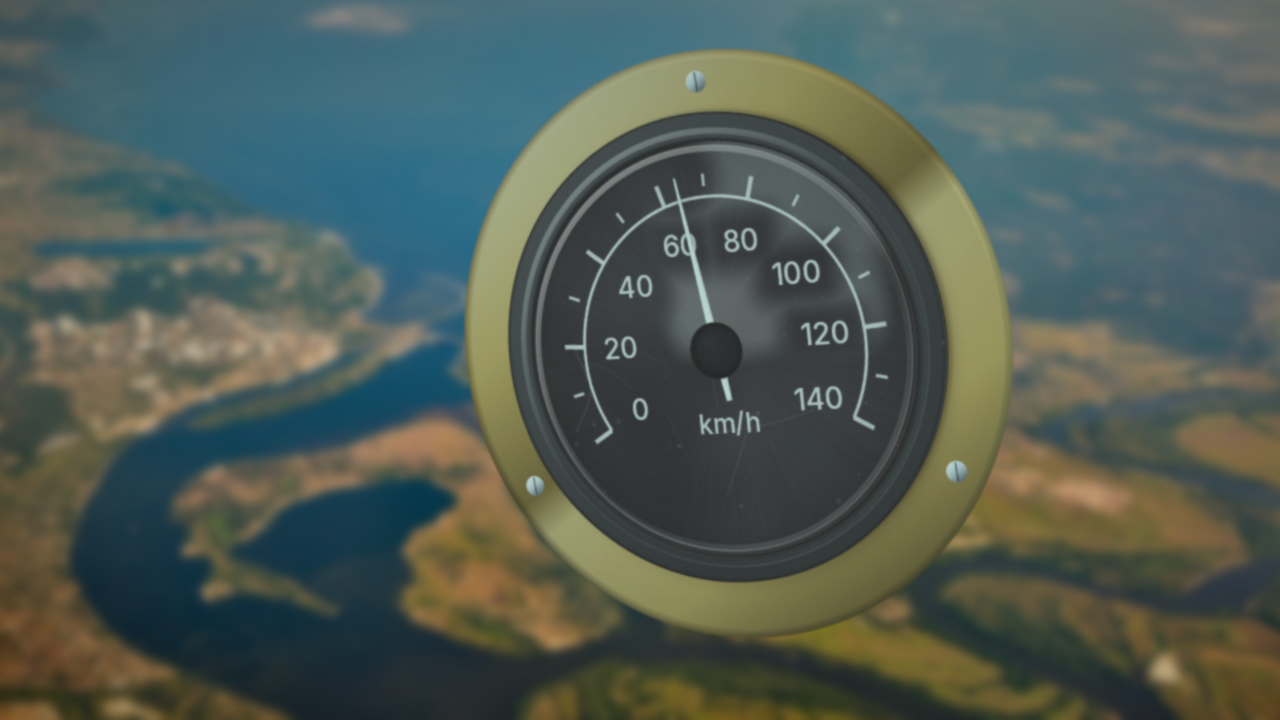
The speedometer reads 65,km/h
